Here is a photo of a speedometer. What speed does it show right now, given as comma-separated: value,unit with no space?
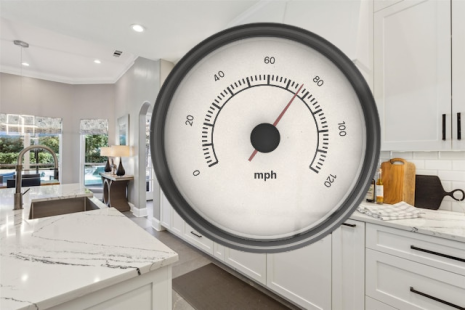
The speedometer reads 76,mph
